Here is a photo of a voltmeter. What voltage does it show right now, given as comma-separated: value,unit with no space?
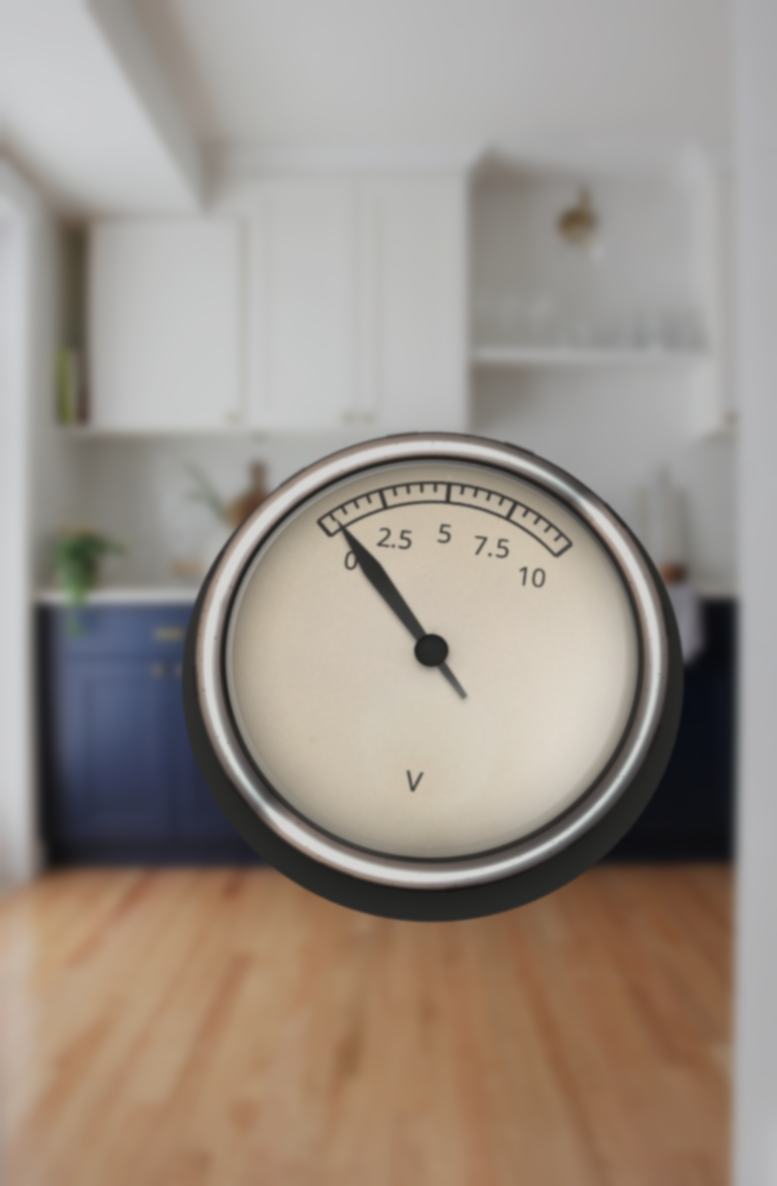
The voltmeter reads 0.5,V
